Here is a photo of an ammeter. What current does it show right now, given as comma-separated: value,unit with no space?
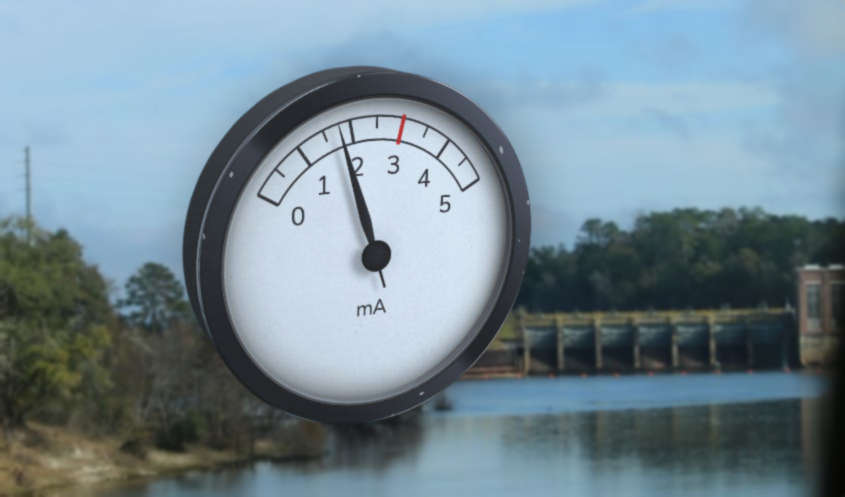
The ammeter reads 1.75,mA
